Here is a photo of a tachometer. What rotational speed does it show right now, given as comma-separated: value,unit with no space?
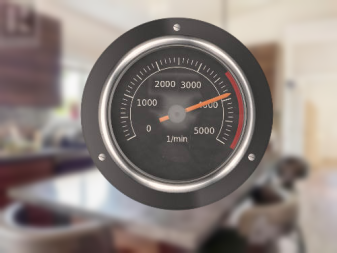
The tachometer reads 3900,rpm
